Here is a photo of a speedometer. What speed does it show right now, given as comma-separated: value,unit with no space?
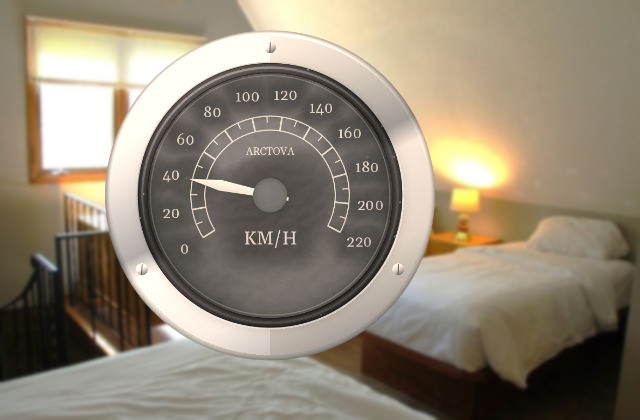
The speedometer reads 40,km/h
